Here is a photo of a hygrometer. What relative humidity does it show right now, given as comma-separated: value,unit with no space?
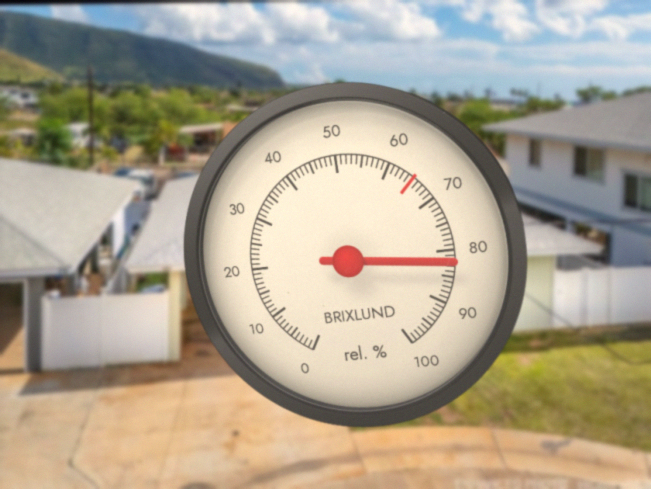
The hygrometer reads 82,%
